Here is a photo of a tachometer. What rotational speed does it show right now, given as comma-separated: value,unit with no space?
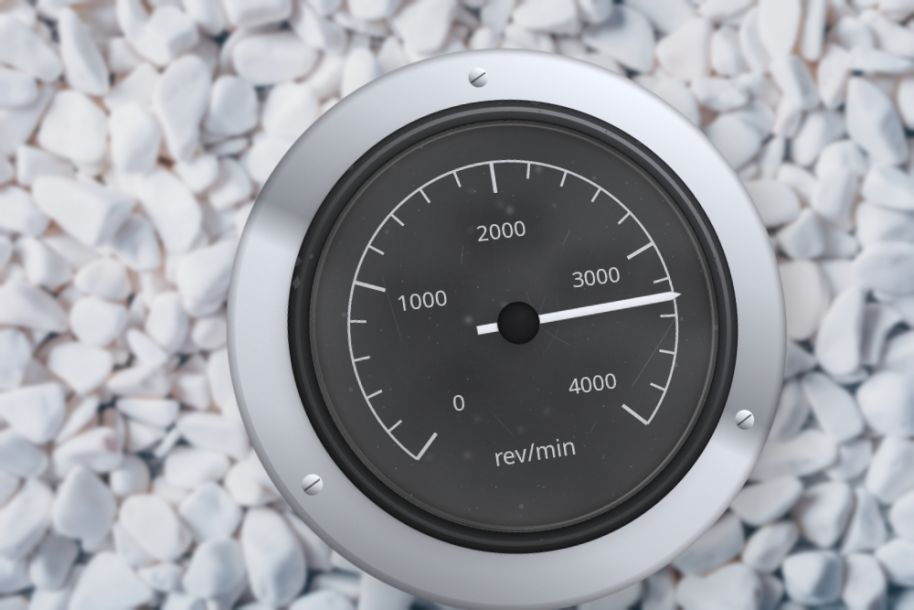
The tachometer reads 3300,rpm
